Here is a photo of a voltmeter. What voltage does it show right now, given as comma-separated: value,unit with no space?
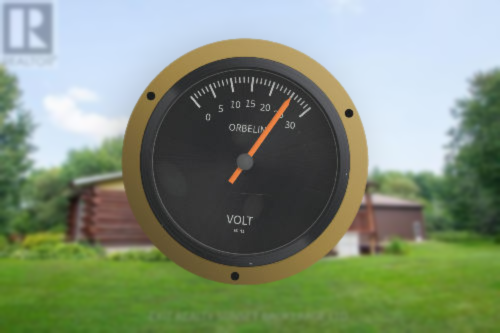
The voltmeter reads 25,V
